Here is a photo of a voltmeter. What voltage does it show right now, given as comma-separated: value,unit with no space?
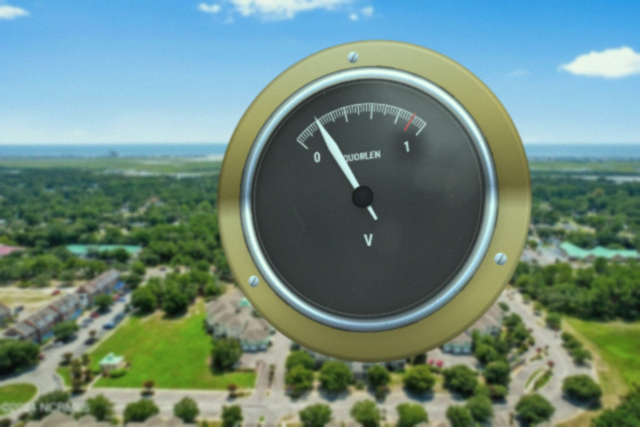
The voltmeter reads 0.2,V
